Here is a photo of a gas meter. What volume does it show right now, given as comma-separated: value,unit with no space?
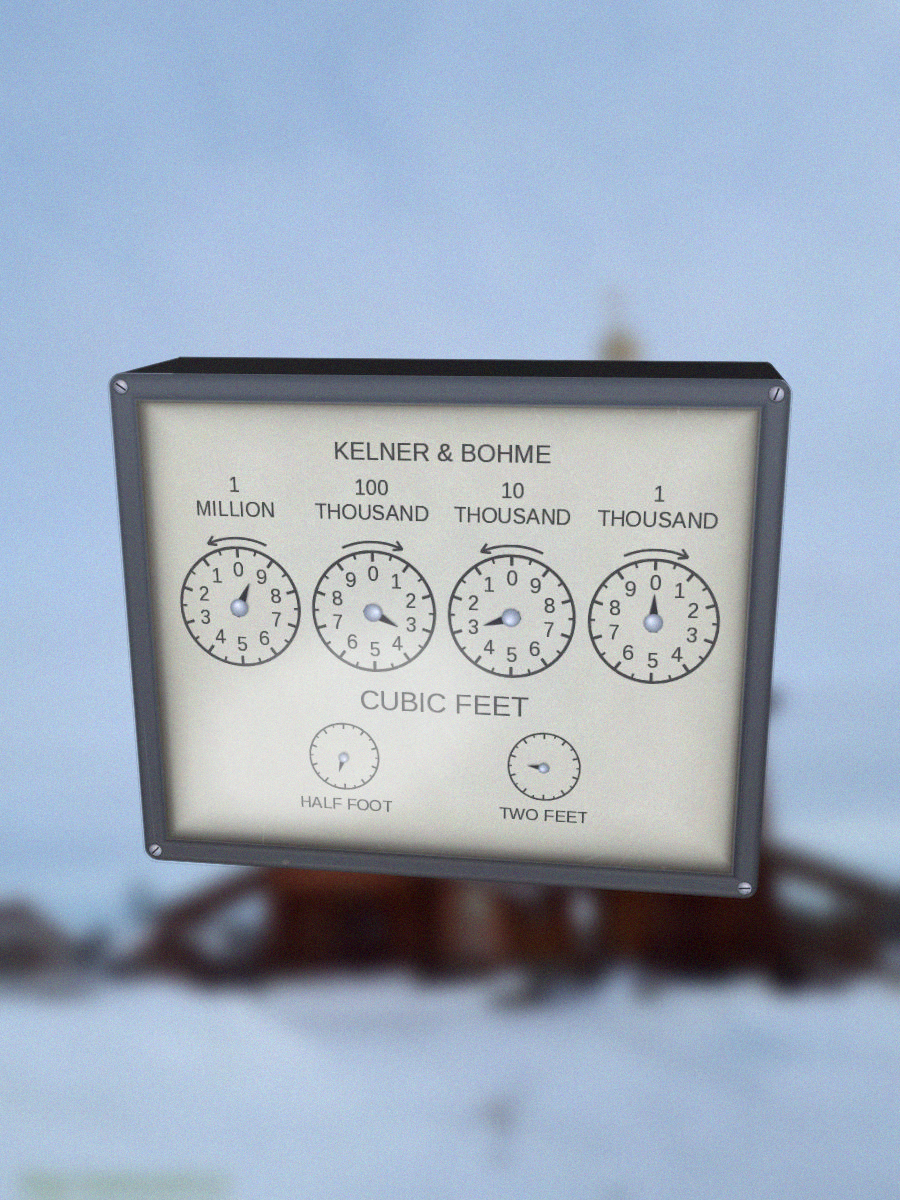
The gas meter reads 933000,ft³
